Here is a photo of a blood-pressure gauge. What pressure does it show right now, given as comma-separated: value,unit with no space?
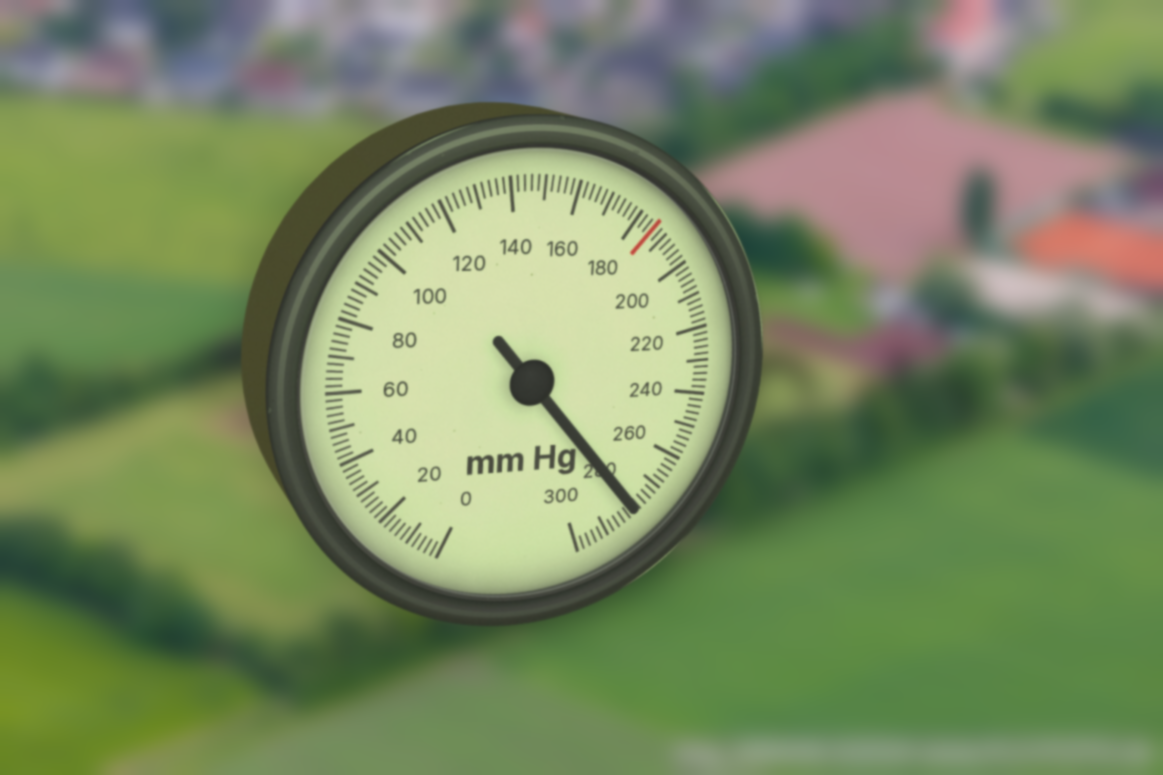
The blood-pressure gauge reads 280,mmHg
